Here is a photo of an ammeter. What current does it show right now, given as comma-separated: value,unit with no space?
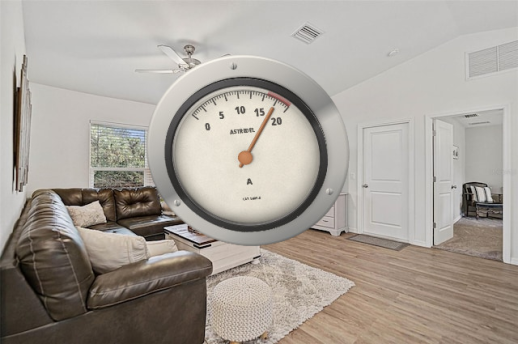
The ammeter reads 17.5,A
